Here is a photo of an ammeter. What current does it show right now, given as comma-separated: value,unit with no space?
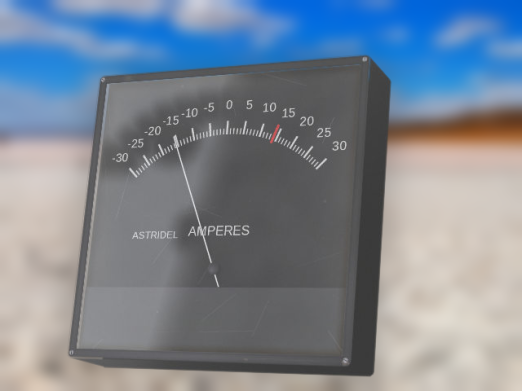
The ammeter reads -15,A
